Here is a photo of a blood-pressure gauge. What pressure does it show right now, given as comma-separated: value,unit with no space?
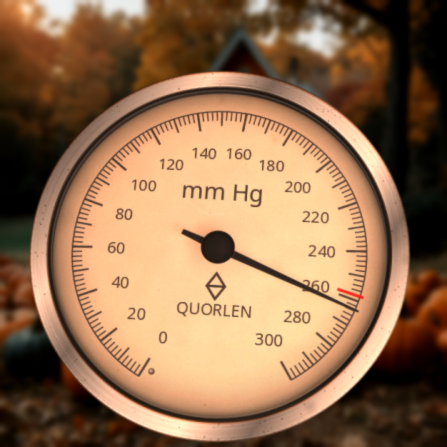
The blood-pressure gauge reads 264,mmHg
